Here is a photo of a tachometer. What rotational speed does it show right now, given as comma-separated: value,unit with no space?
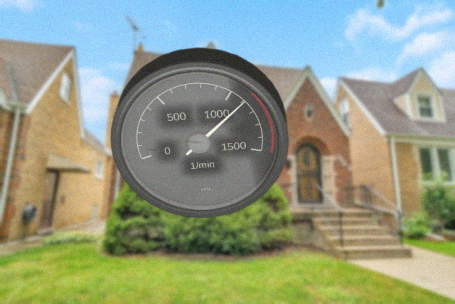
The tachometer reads 1100,rpm
